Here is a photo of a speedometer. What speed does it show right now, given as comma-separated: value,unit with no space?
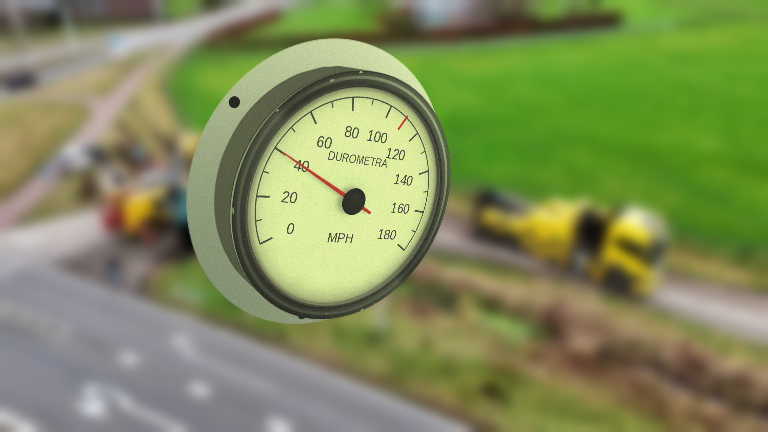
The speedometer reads 40,mph
